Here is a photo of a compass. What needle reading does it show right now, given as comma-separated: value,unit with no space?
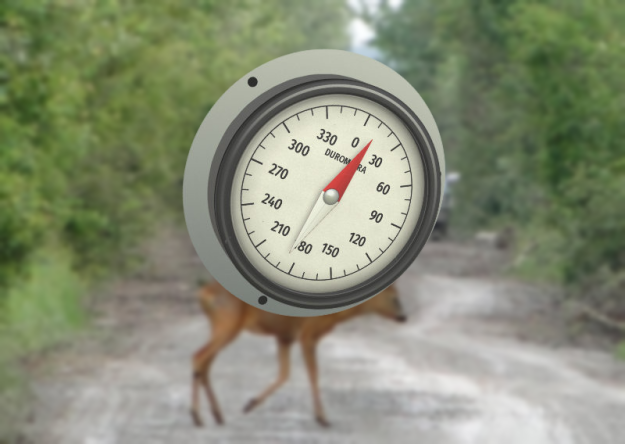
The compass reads 10,°
